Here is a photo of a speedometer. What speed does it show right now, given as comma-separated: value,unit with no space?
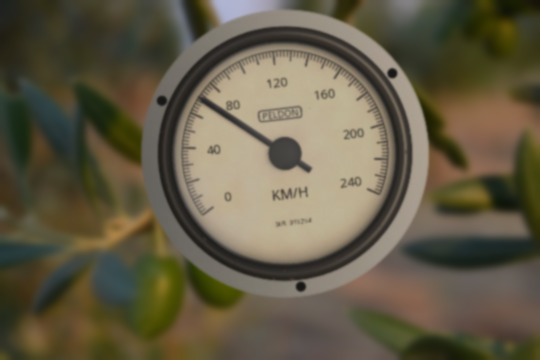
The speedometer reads 70,km/h
